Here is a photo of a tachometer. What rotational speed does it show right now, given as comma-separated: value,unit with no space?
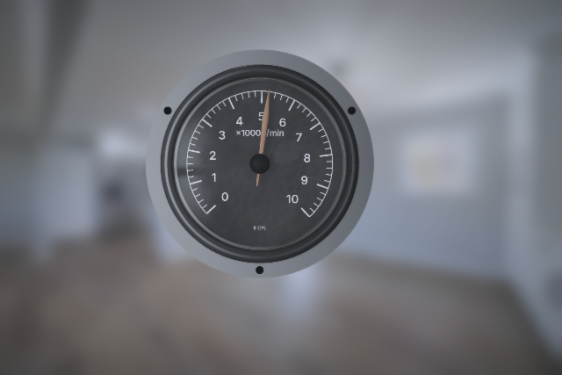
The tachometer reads 5200,rpm
